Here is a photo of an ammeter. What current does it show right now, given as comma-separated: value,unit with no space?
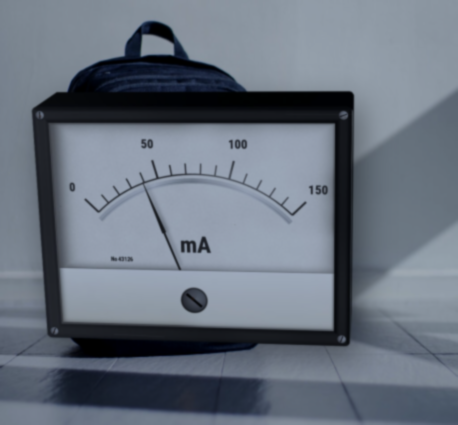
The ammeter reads 40,mA
